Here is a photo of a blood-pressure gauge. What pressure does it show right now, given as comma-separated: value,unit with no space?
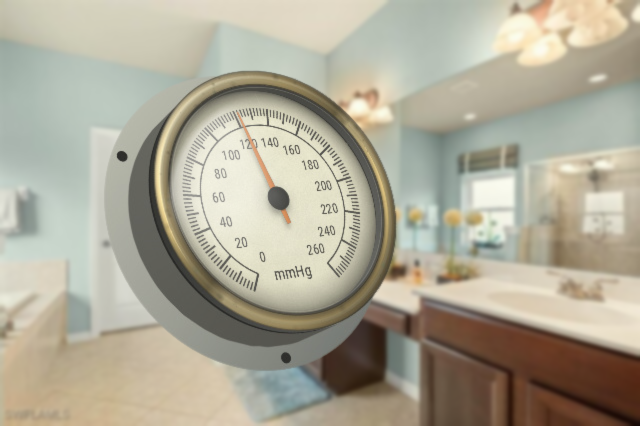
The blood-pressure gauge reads 120,mmHg
